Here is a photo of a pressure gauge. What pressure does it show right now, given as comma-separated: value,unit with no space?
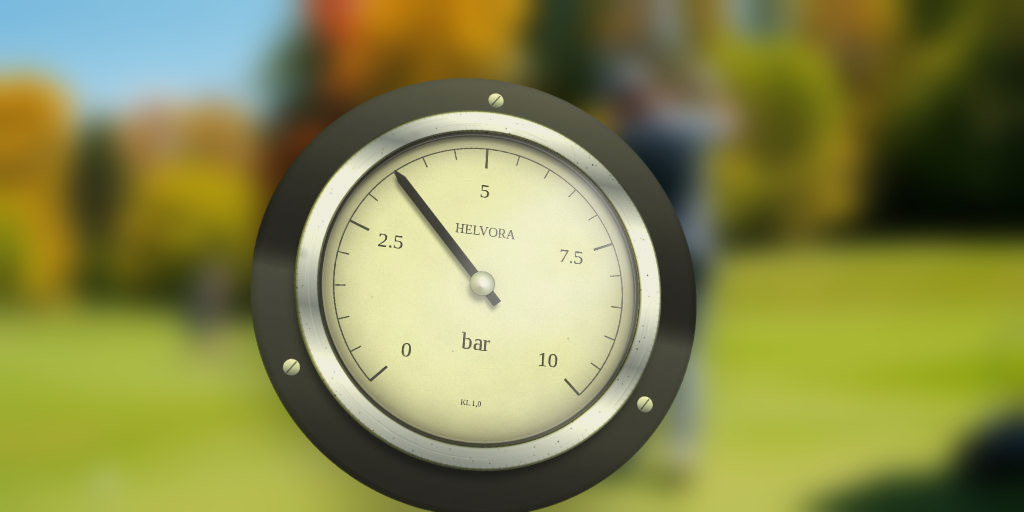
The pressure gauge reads 3.5,bar
